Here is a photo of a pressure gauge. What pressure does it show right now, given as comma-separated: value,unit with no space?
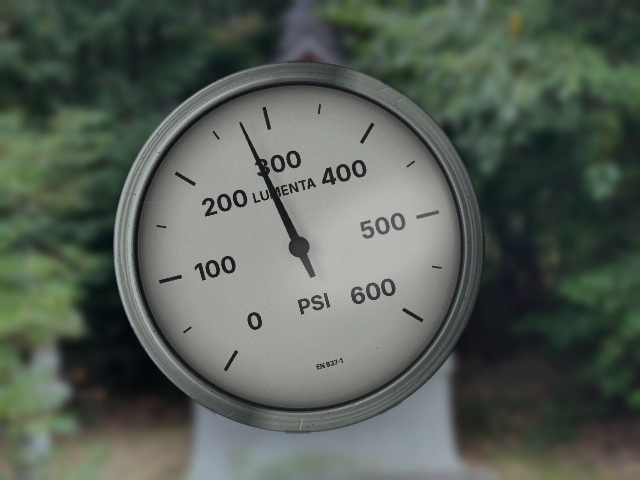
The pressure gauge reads 275,psi
